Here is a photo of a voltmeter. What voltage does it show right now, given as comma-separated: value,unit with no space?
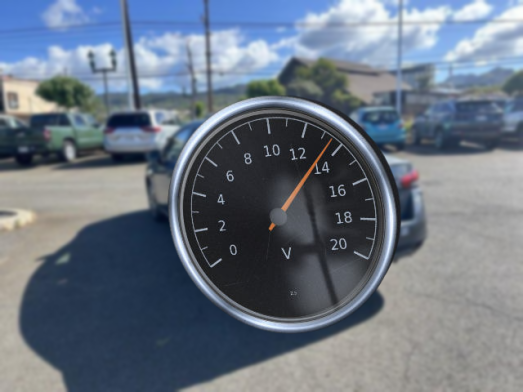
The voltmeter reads 13.5,V
